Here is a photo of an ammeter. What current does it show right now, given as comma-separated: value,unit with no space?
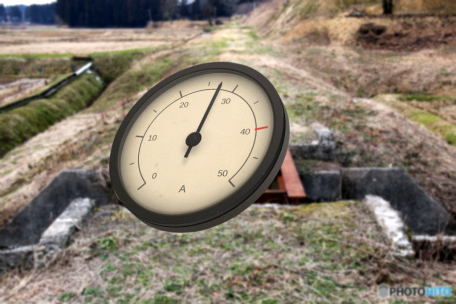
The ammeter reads 27.5,A
